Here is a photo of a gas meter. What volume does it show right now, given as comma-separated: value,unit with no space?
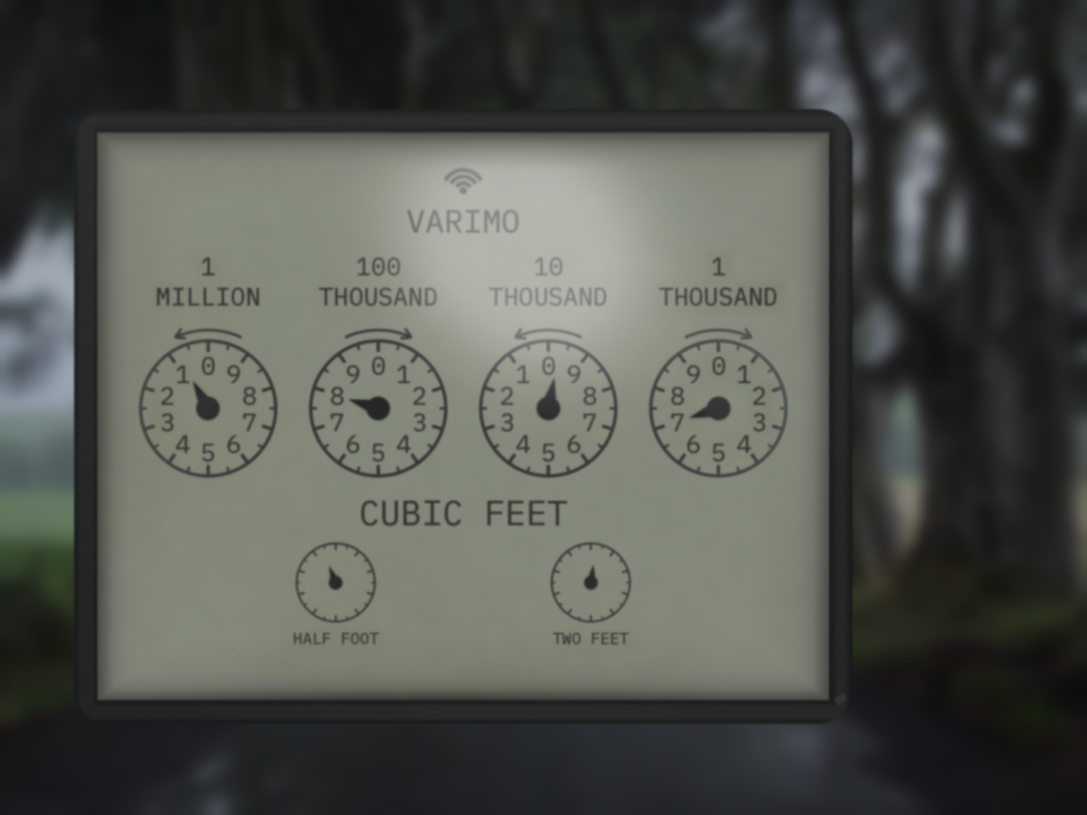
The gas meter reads 79700,ft³
